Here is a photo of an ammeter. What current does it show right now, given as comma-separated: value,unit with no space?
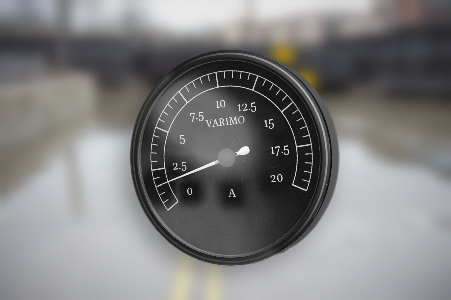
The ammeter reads 1.5,A
